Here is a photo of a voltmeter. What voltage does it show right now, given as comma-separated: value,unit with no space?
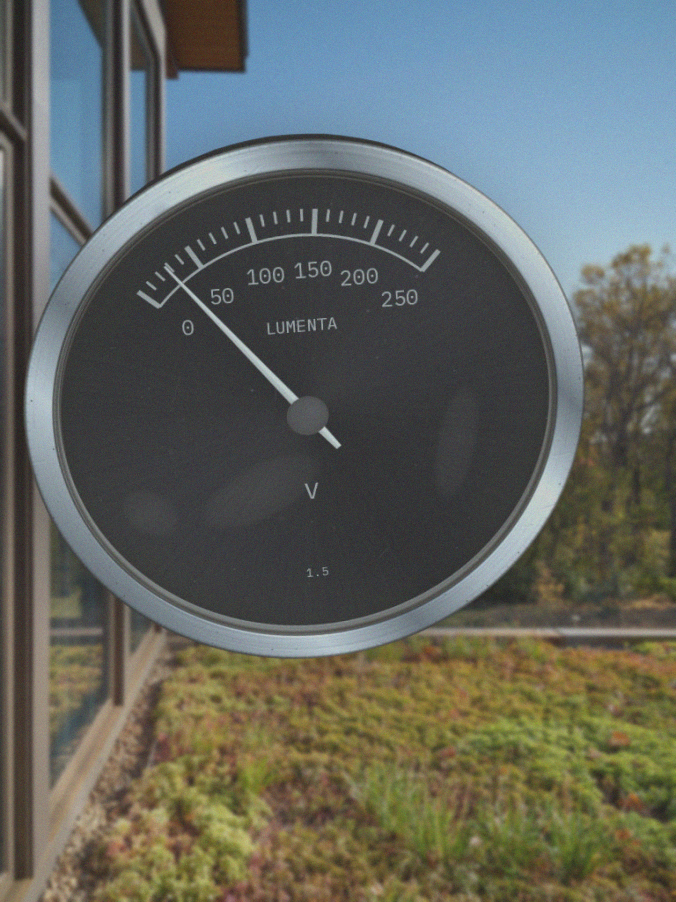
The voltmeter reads 30,V
